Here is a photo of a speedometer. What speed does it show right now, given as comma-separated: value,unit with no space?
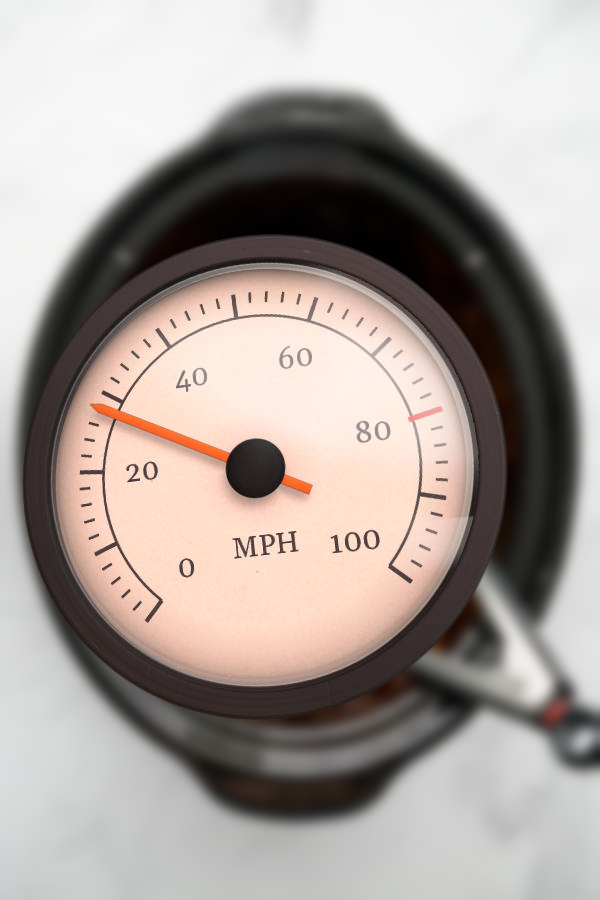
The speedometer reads 28,mph
